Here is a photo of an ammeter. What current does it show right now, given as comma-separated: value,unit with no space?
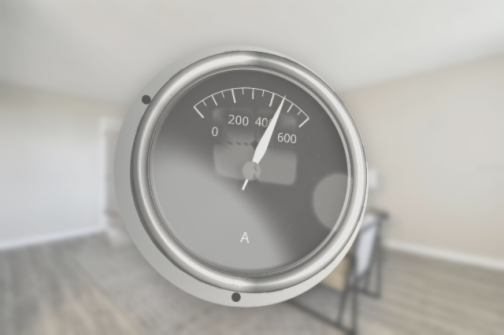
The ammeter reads 450,A
